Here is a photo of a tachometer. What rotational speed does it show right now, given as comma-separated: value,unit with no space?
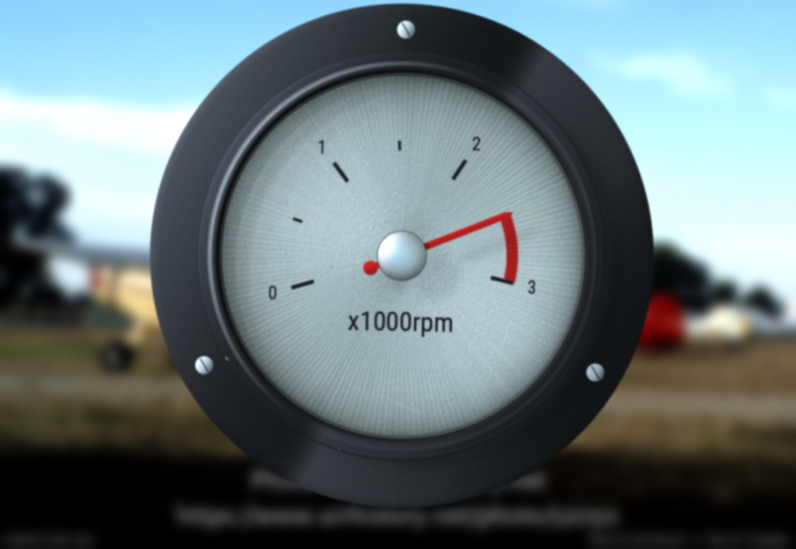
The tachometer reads 2500,rpm
